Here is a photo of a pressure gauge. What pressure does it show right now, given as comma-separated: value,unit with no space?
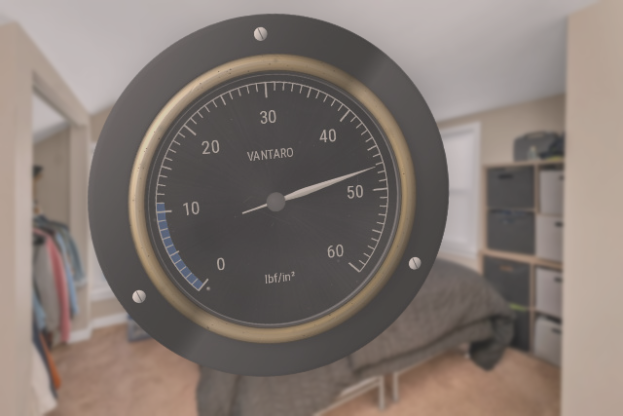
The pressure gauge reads 47,psi
